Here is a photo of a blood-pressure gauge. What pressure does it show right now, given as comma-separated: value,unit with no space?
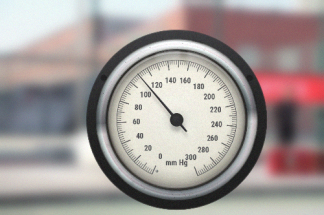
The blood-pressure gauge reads 110,mmHg
